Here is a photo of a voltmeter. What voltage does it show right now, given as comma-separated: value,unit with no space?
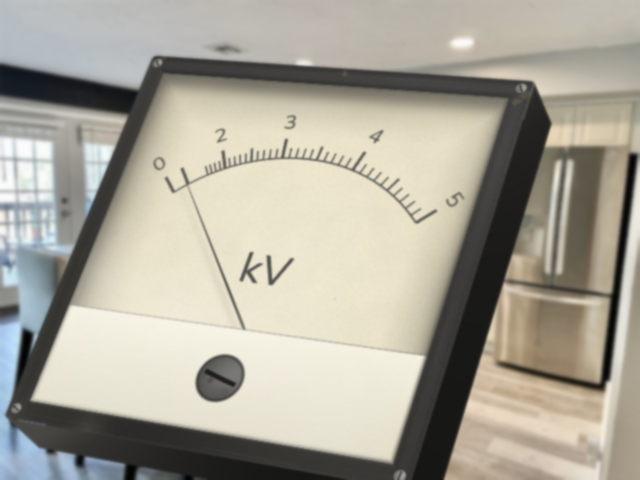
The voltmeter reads 1,kV
